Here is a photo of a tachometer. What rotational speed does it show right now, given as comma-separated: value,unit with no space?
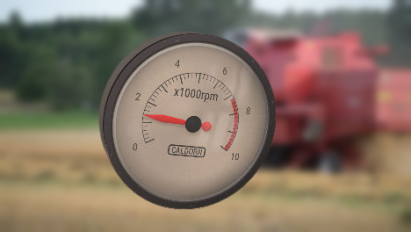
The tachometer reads 1400,rpm
